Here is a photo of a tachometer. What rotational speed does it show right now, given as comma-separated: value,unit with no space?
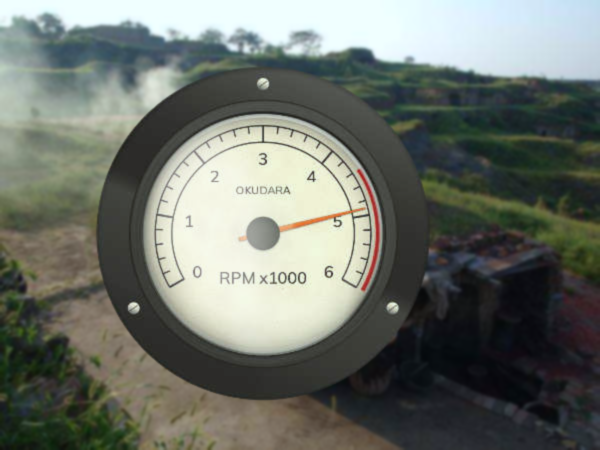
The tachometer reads 4900,rpm
